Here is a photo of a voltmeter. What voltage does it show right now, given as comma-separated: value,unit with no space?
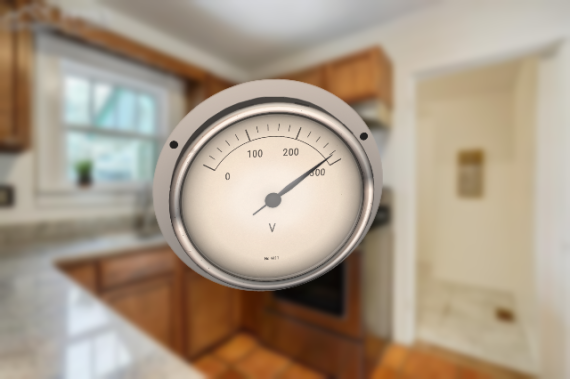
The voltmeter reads 280,V
